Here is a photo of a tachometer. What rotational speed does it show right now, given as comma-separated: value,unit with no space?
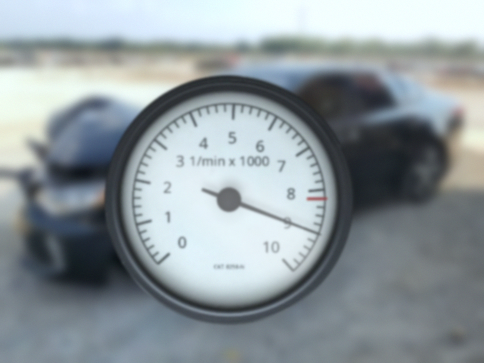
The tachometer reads 9000,rpm
